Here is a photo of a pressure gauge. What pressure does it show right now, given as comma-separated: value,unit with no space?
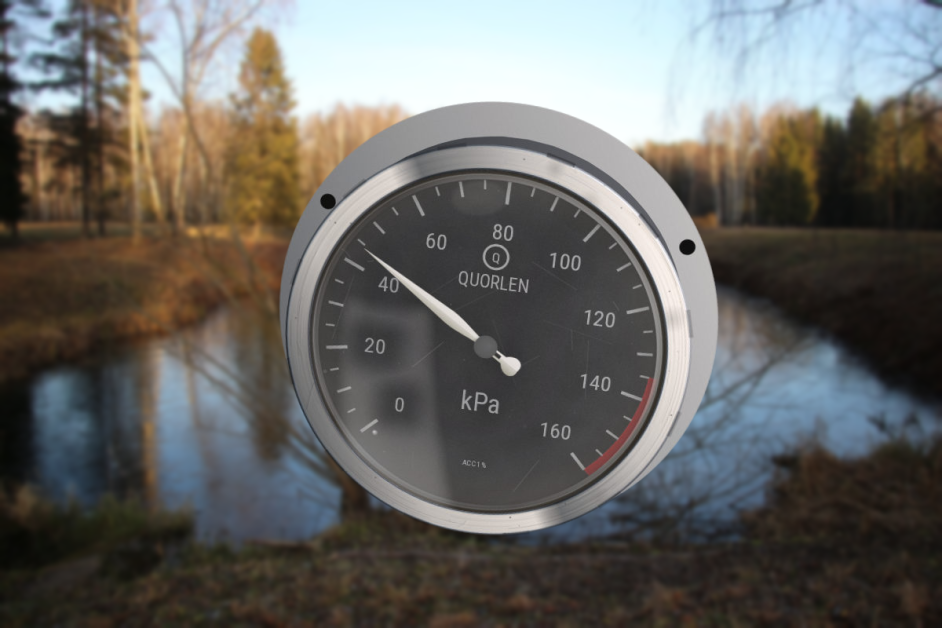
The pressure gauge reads 45,kPa
